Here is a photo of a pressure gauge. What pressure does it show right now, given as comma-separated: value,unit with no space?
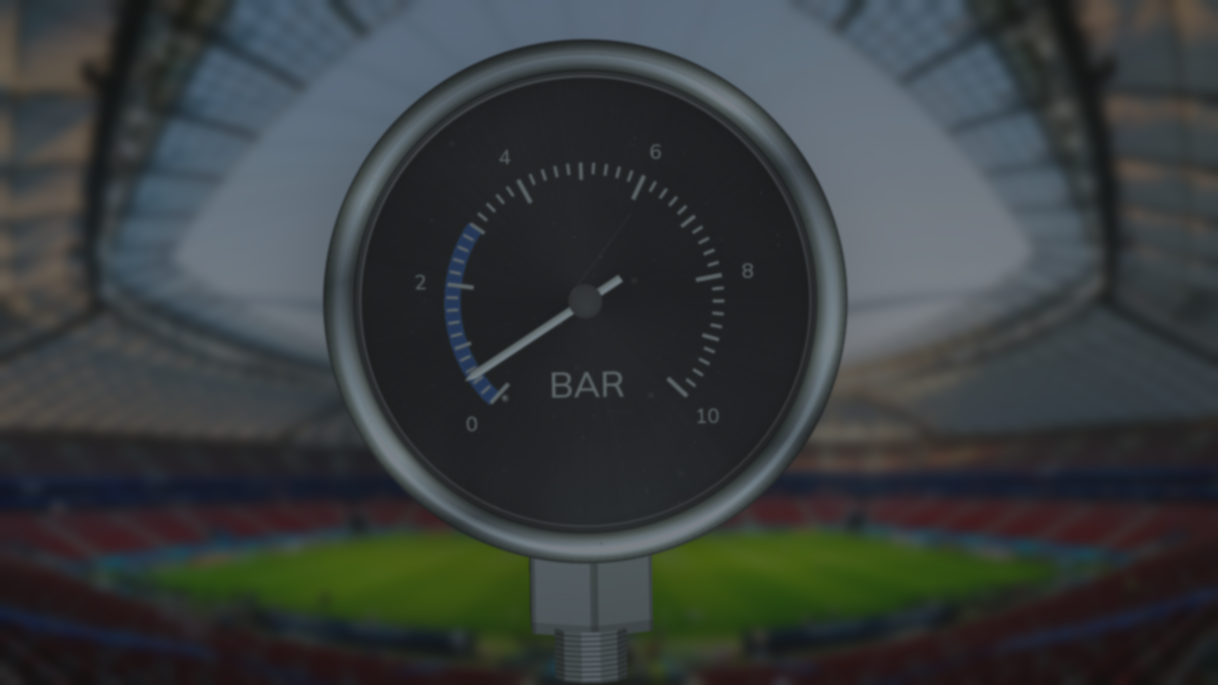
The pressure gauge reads 0.5,bar
